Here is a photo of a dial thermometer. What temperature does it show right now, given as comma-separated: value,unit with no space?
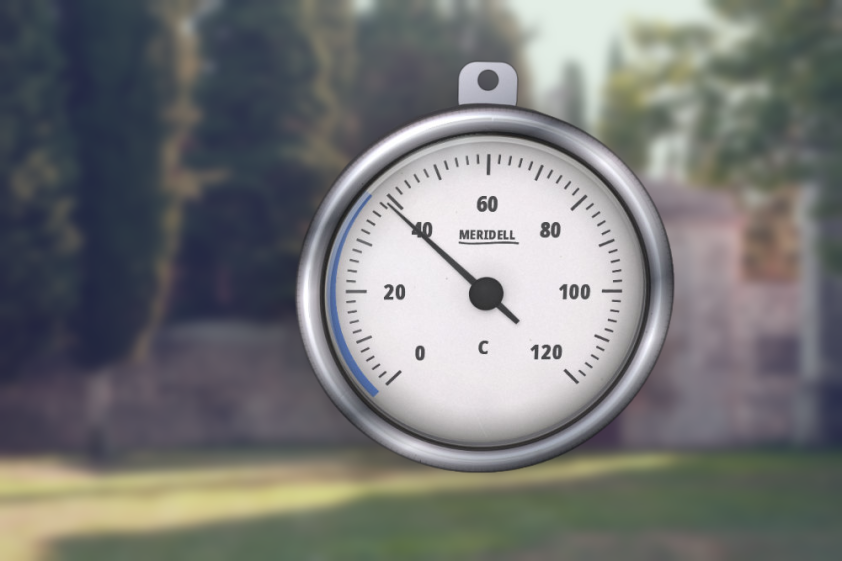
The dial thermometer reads 39,°C
